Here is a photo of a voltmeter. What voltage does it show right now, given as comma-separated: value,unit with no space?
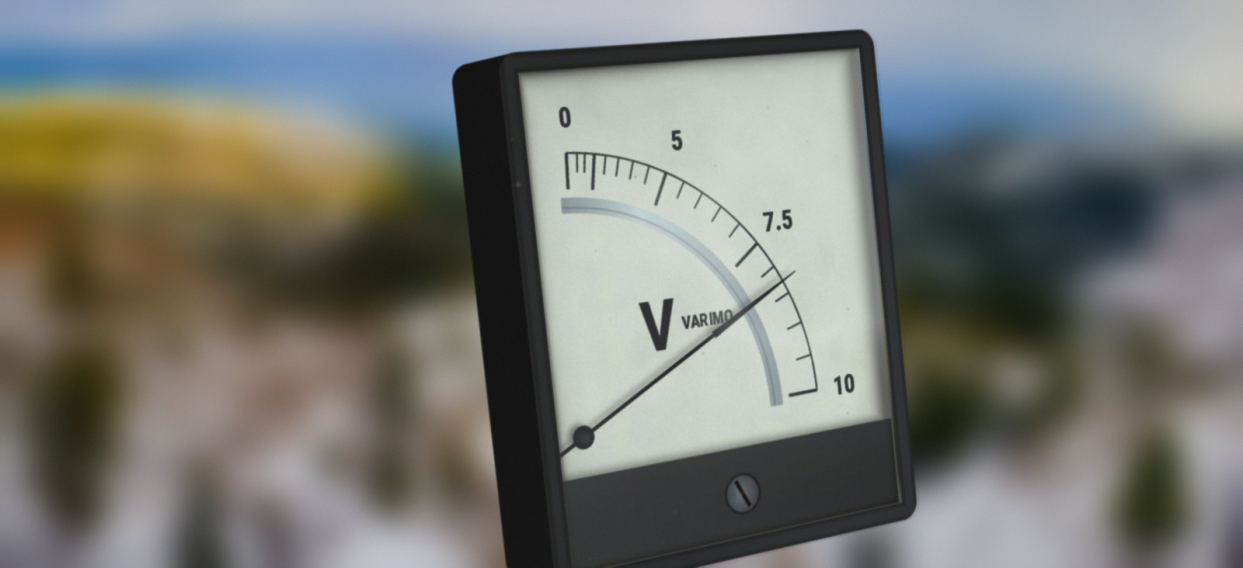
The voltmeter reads 8.25,V
